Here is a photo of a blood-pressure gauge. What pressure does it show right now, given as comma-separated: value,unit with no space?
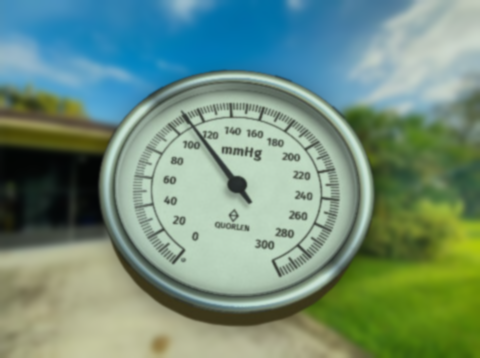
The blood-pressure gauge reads 110,mmHg
